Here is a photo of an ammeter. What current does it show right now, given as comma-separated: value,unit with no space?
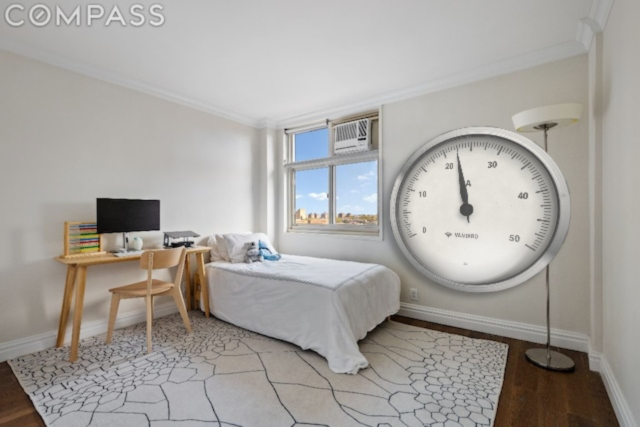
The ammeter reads 22.5,A
